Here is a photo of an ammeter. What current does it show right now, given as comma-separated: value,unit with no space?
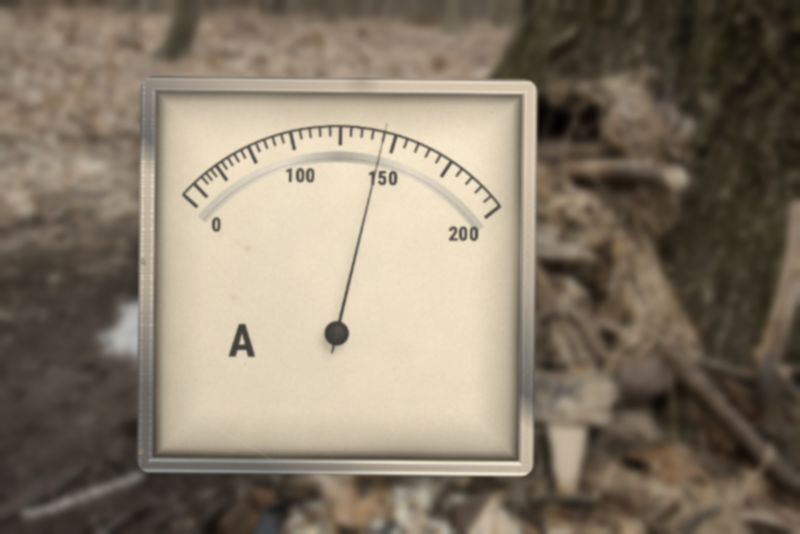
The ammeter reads 145,A
